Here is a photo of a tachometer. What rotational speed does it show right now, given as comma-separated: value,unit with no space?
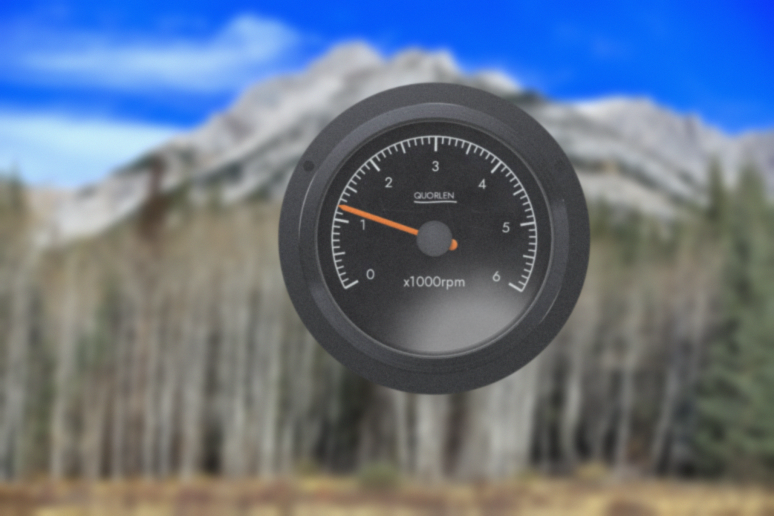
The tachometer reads 1200,rpm
